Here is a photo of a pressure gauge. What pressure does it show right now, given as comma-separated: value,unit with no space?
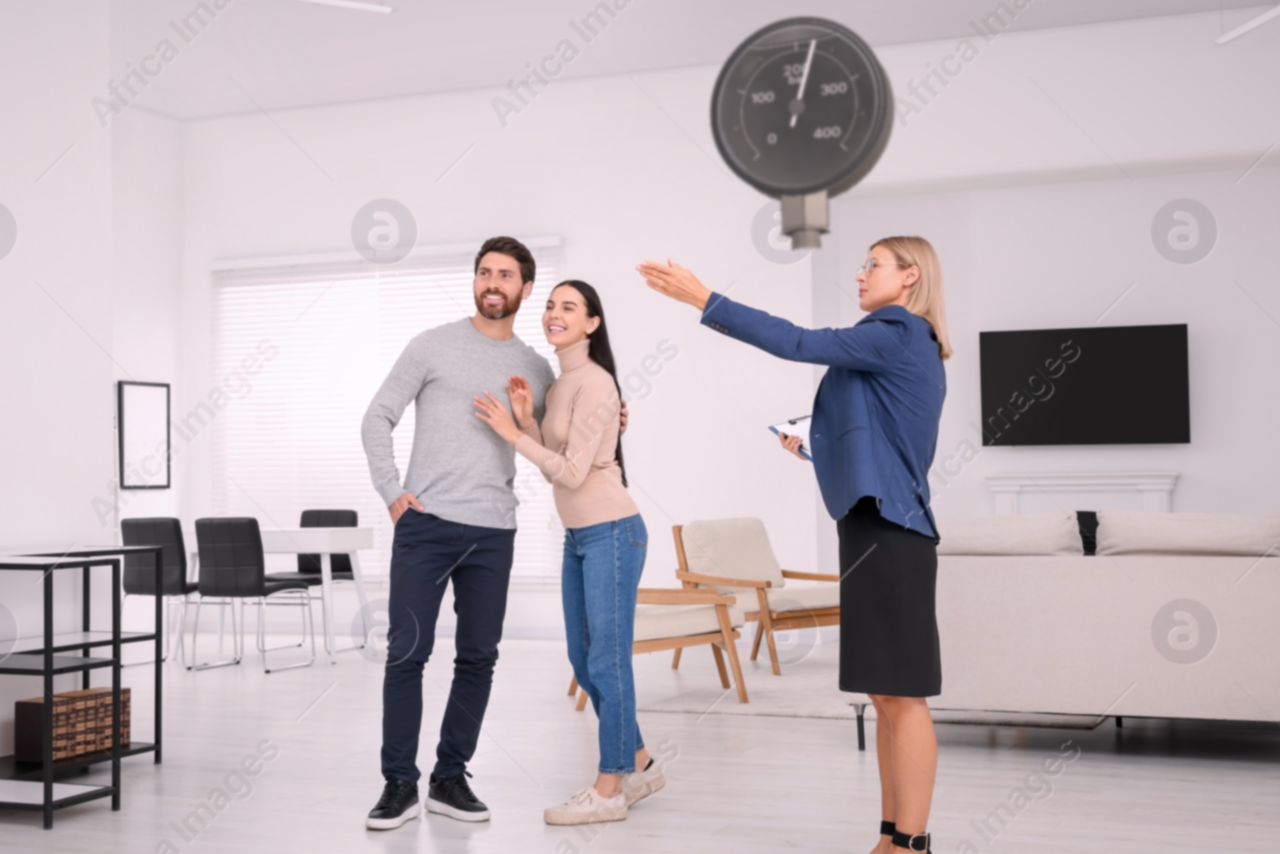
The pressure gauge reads 225,bar
